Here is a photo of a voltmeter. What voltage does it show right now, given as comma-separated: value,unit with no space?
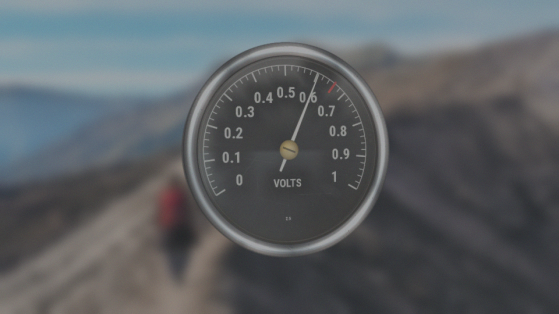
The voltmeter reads 0.6,V
